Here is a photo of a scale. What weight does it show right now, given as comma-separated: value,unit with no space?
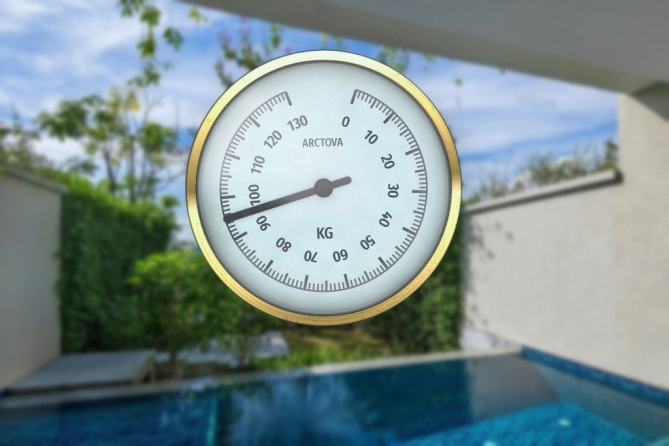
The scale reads 95,kg
